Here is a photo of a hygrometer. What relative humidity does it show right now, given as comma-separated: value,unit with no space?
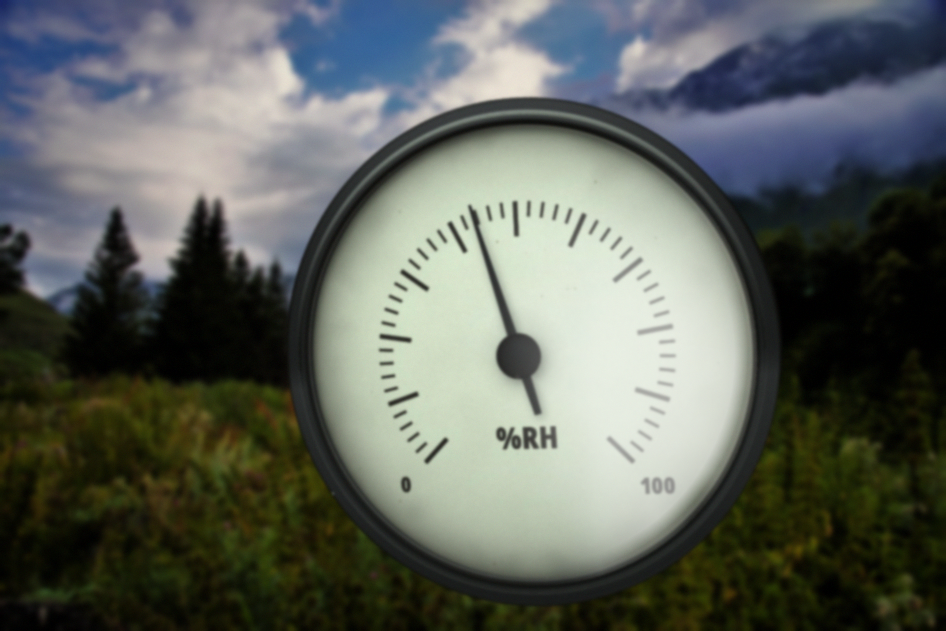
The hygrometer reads 44,%
